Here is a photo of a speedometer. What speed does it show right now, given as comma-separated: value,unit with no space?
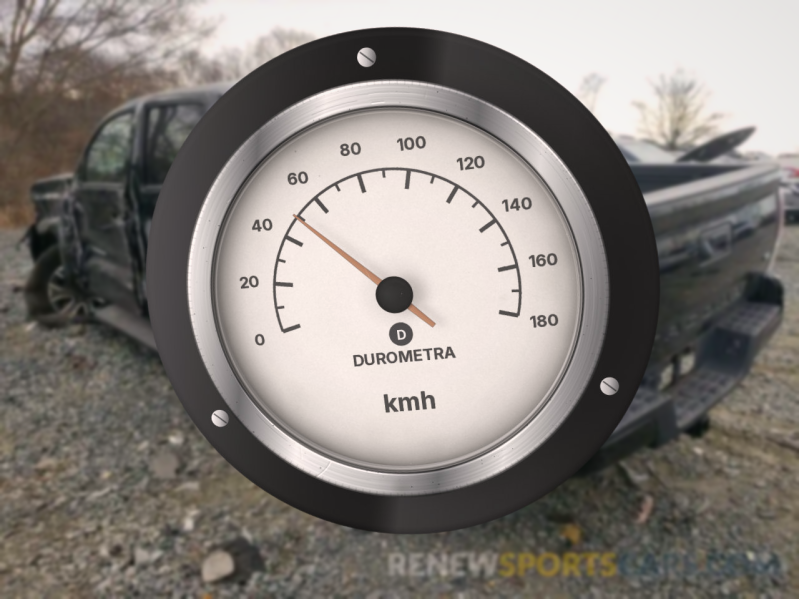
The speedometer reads 50,km/h
